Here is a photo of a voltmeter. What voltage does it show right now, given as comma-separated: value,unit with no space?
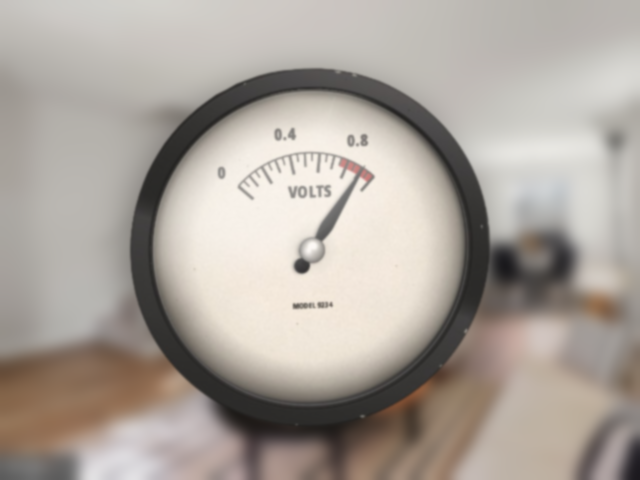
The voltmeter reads 0.9,V
